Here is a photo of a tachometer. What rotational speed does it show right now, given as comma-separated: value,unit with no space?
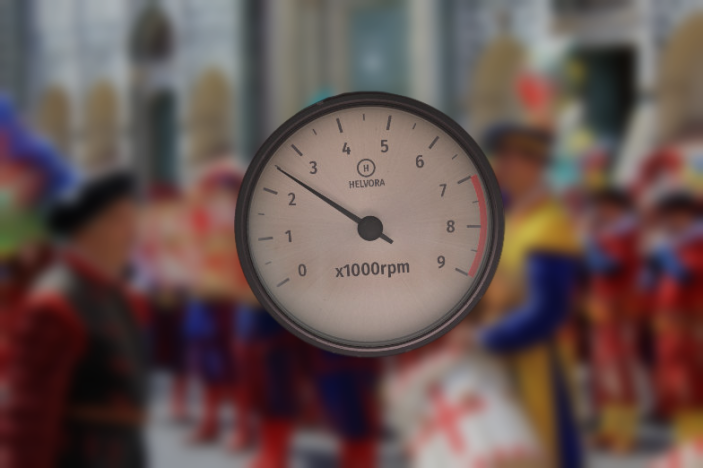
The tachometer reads 2500,rpm
